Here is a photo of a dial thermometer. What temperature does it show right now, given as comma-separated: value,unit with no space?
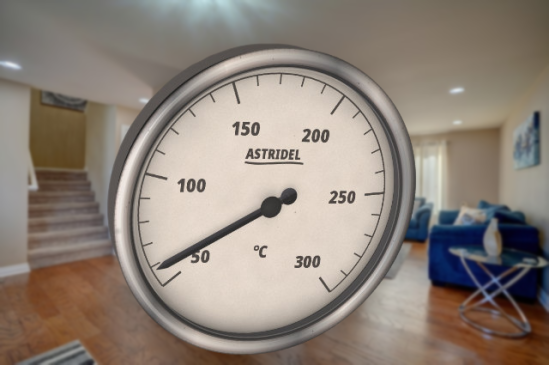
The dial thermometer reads 60,°C
